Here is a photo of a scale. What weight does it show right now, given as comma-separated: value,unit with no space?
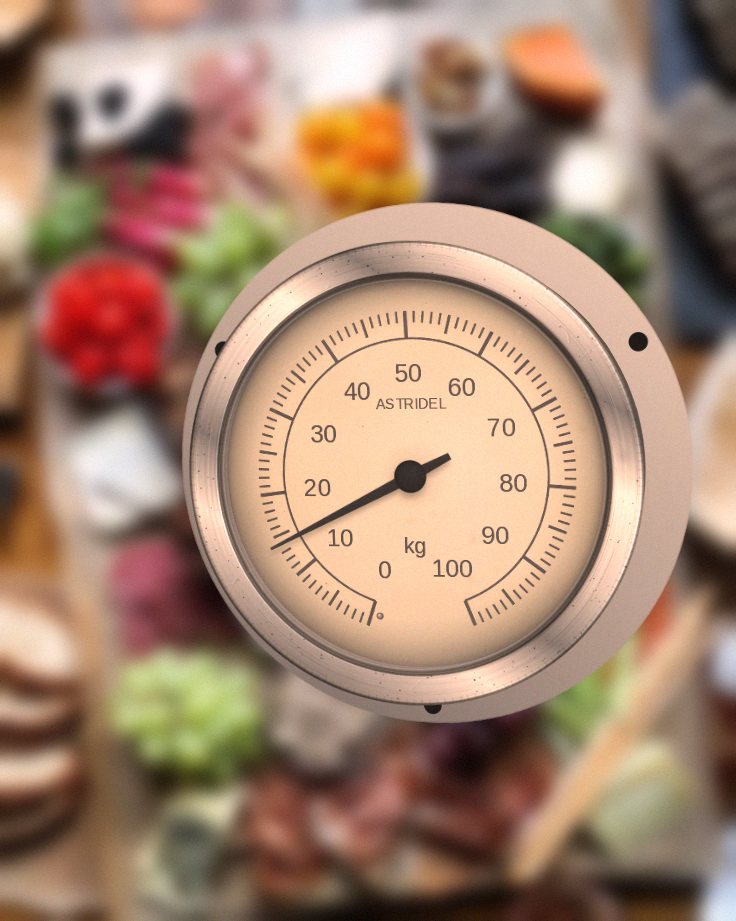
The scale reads 14,kg
